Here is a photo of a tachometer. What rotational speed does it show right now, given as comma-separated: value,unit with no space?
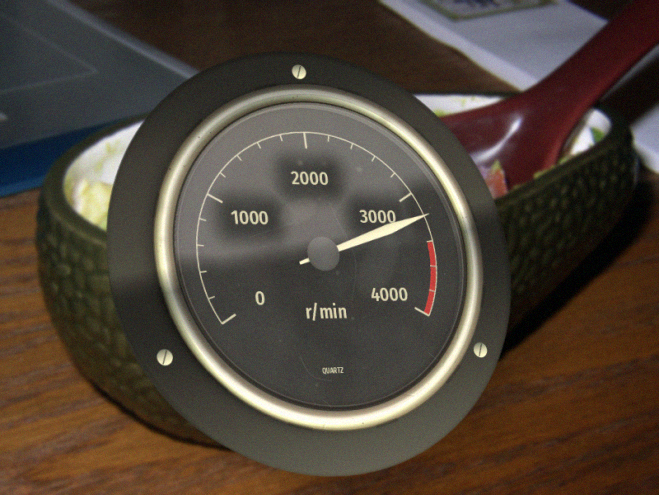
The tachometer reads 3200,rpm
